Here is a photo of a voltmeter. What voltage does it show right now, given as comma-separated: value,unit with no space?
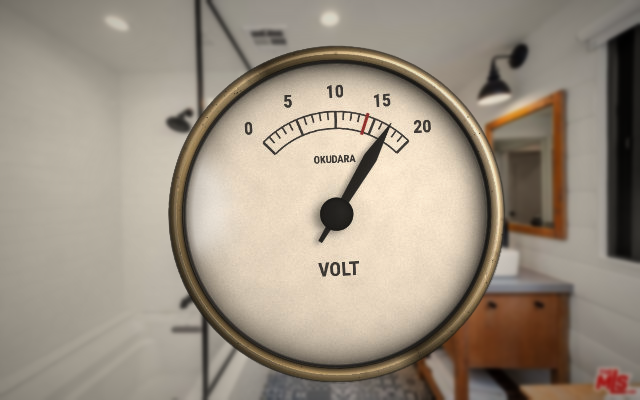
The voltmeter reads 17,V
